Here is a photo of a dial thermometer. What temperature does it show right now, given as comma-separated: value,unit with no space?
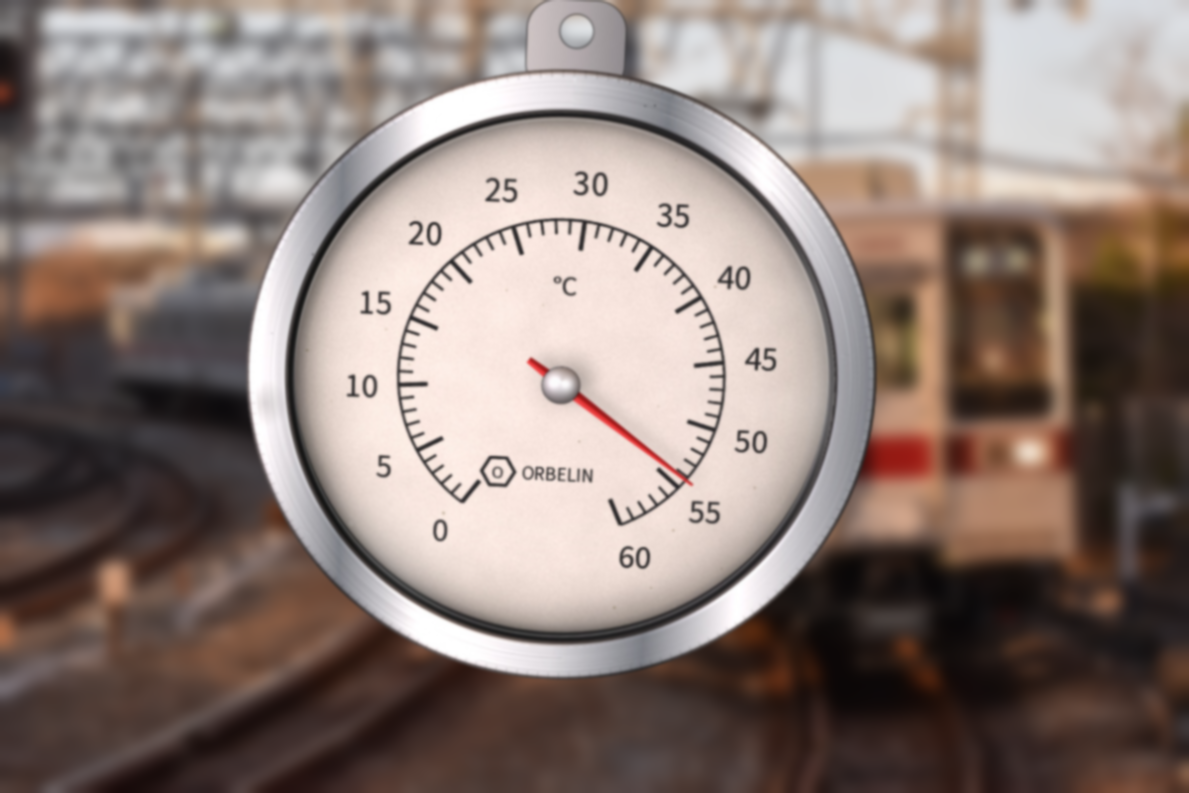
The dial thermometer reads 54,°C
